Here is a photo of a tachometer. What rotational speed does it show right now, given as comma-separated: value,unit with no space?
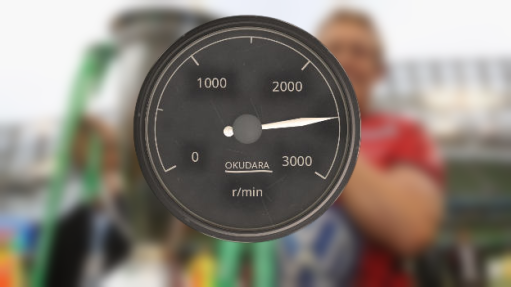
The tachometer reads 2500,rpm
